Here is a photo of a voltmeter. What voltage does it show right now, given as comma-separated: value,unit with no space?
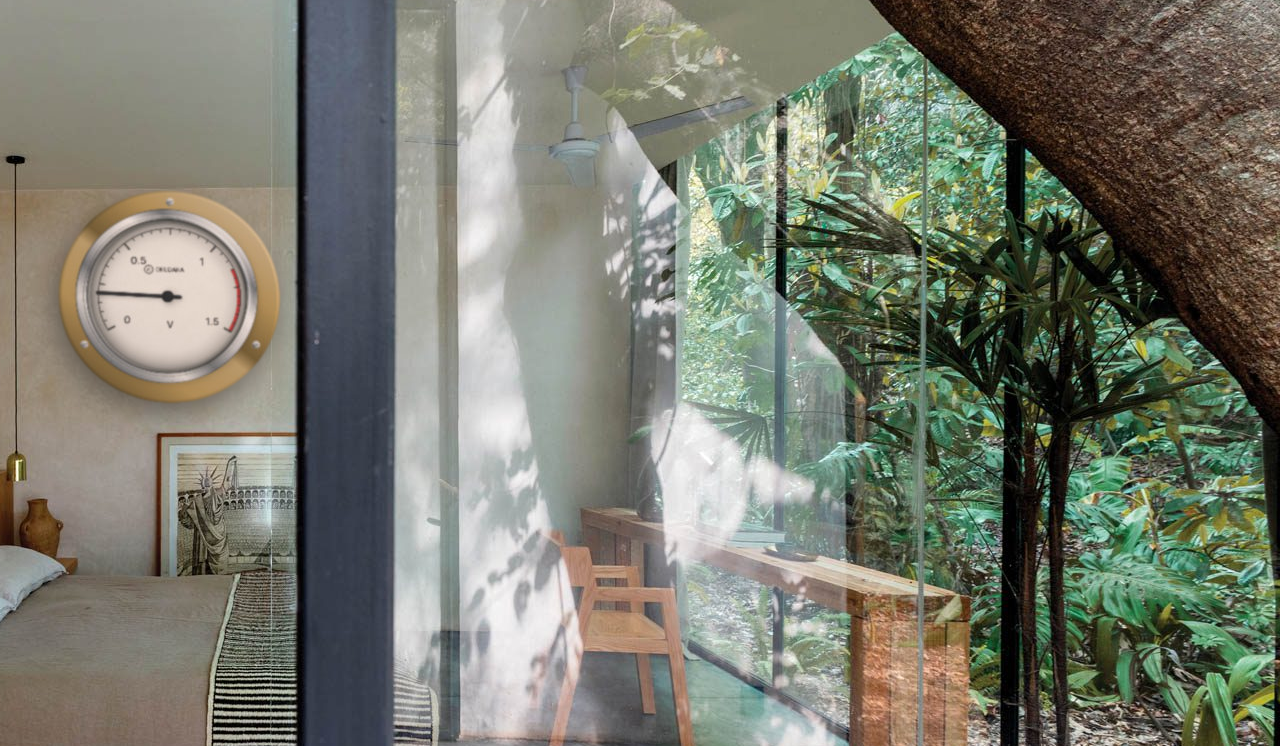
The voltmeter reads 0.2,V
